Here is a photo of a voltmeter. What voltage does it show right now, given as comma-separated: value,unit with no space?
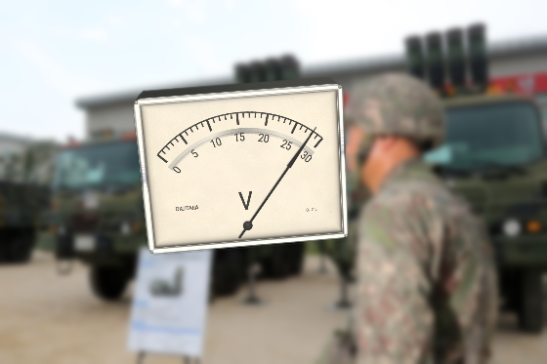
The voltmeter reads 28,V
